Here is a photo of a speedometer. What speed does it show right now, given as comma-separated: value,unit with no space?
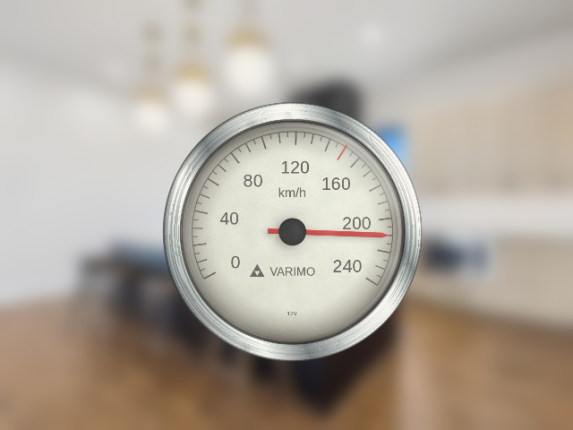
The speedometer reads 210,km/h
